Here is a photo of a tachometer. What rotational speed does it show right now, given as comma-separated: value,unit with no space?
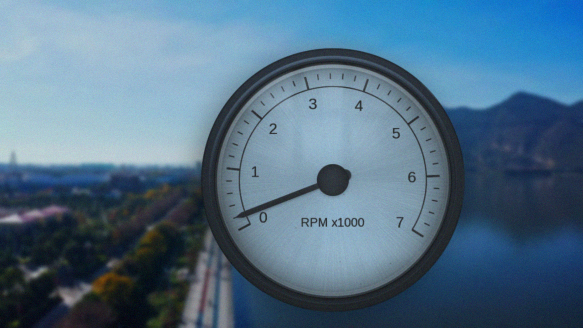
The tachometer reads 200,rpm
